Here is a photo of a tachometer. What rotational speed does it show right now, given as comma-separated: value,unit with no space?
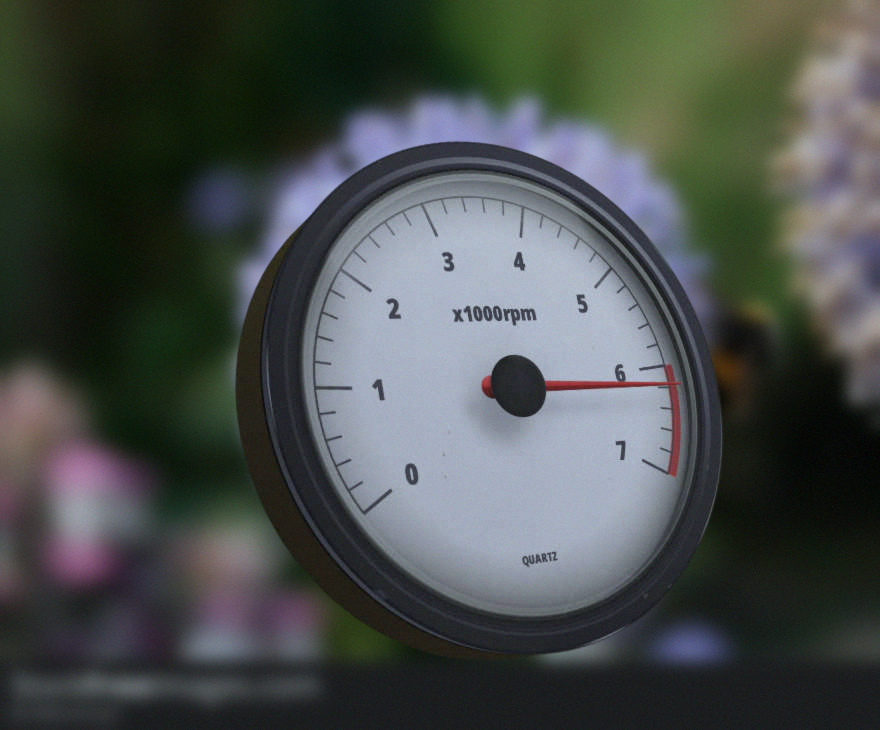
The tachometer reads 6200,rpm
